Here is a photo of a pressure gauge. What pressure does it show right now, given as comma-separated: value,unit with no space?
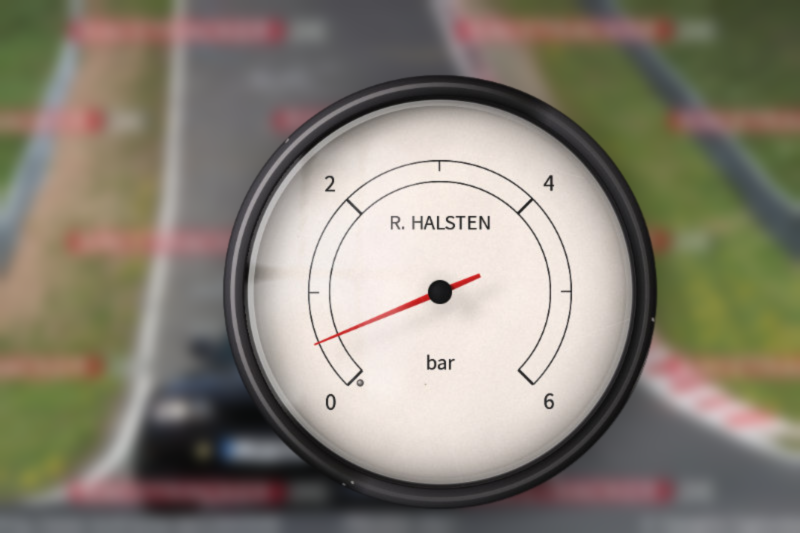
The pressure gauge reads 0.5,bar
